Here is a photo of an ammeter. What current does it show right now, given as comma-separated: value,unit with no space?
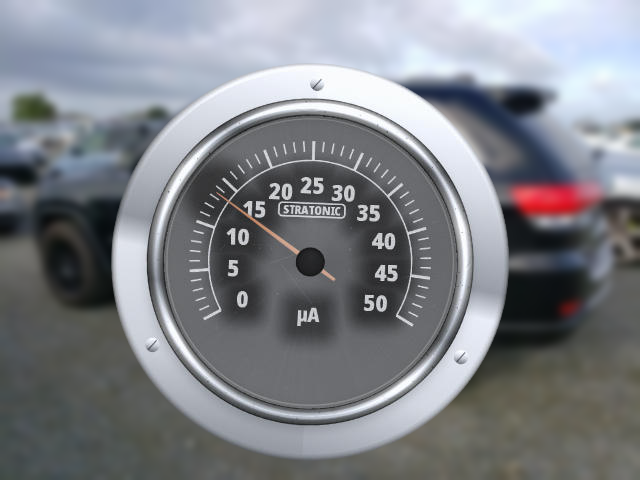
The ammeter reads 13.5,µA
